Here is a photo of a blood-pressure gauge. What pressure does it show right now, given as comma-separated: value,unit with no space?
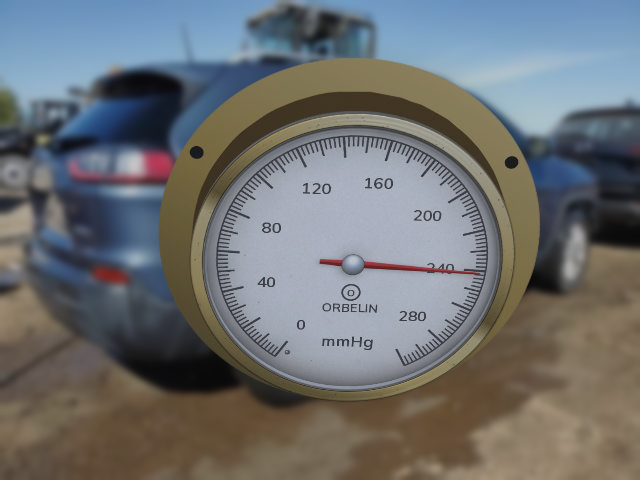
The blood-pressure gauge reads 240,mmHg
